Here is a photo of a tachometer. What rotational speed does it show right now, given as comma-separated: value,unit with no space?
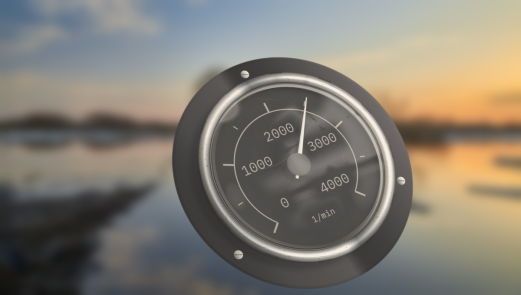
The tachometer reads 2500,rpm
